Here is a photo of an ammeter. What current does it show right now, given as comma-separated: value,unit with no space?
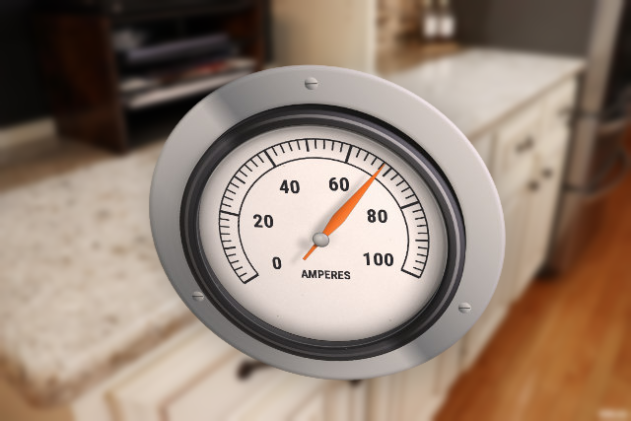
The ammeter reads 68,A
